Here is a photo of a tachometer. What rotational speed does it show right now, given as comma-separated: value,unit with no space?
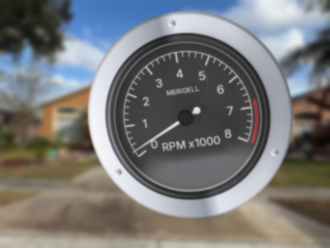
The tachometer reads 200,rpm
